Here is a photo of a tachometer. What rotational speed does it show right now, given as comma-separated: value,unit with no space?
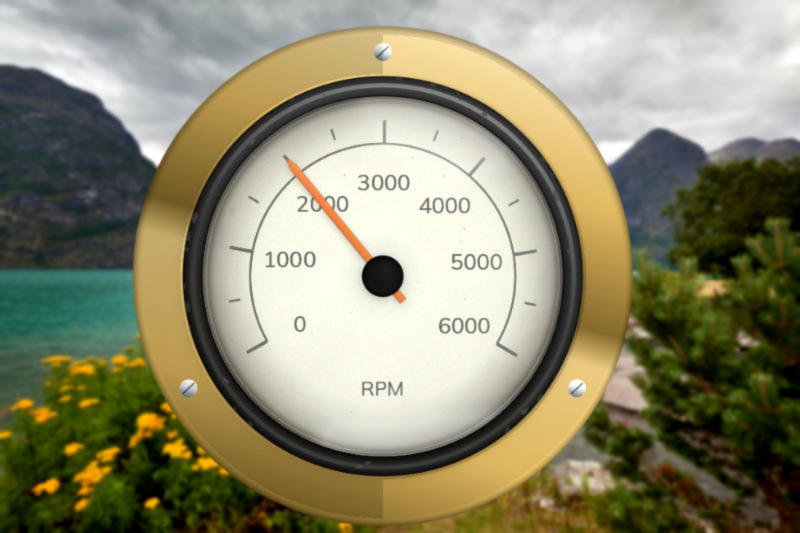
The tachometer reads 2000,rpm
